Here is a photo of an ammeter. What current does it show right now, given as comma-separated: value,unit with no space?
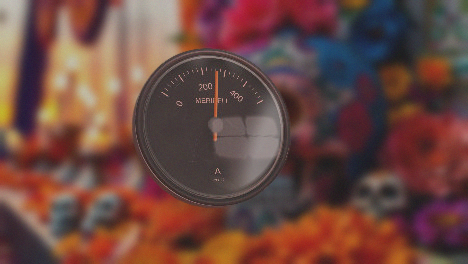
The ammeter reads 260,A
